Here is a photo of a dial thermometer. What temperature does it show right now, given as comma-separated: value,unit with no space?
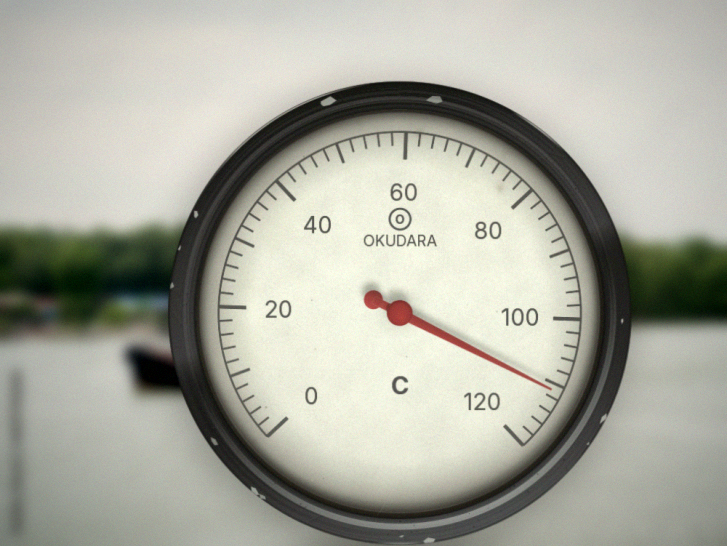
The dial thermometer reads 111,°C
